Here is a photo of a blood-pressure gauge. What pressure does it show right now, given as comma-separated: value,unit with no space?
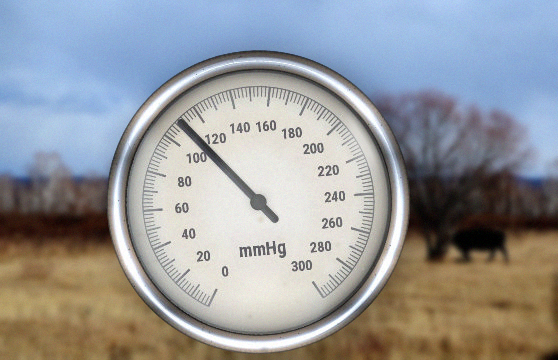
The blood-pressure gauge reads 110,mmHg
